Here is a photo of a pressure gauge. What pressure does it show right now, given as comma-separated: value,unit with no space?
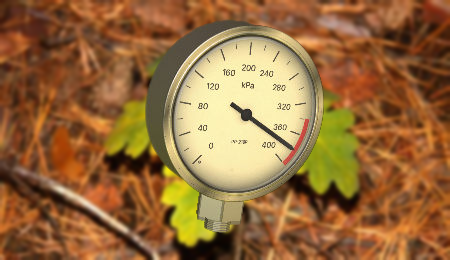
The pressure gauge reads 380,kPa
